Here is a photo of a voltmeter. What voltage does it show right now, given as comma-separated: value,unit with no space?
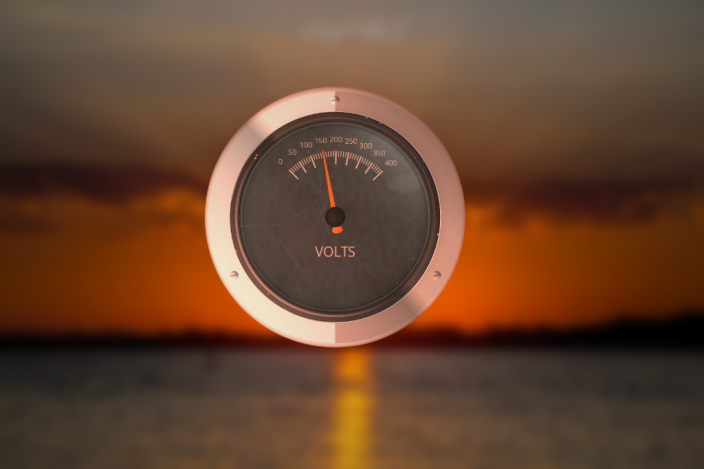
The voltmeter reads 150,V
